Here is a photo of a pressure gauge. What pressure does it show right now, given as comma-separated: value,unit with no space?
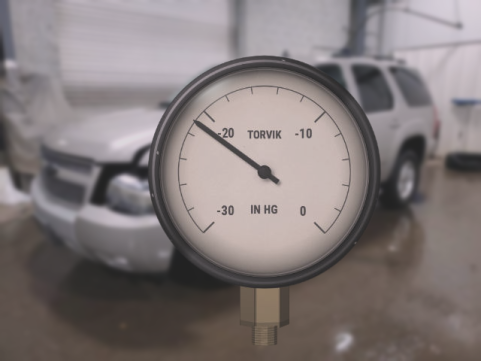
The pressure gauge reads -21,inHg
